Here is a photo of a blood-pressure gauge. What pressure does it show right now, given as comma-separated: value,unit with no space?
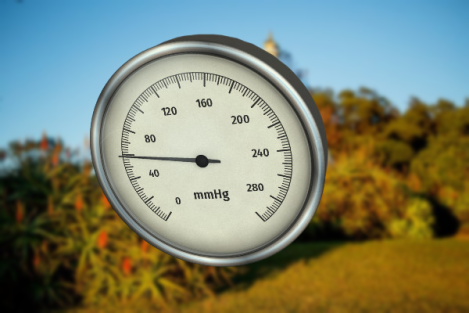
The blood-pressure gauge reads 60,mmHg
